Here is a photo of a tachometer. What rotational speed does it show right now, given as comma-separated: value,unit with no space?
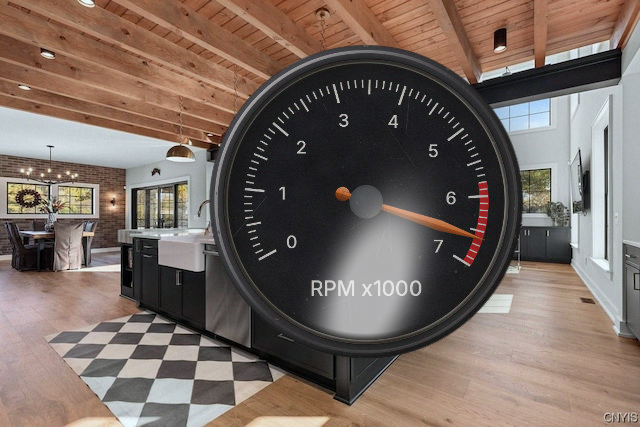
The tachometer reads 6600,rpm
